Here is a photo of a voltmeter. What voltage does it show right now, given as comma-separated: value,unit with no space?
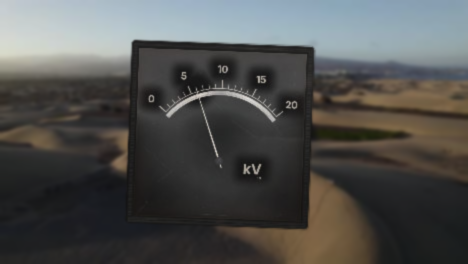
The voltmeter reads 6,kV
